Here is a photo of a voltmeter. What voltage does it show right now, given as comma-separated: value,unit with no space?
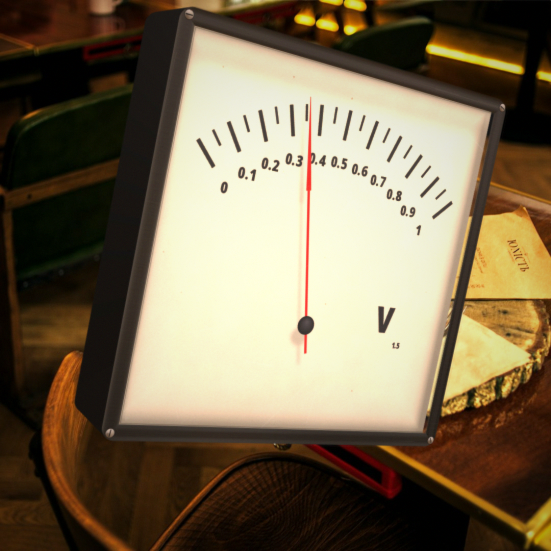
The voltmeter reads 0.35,V
